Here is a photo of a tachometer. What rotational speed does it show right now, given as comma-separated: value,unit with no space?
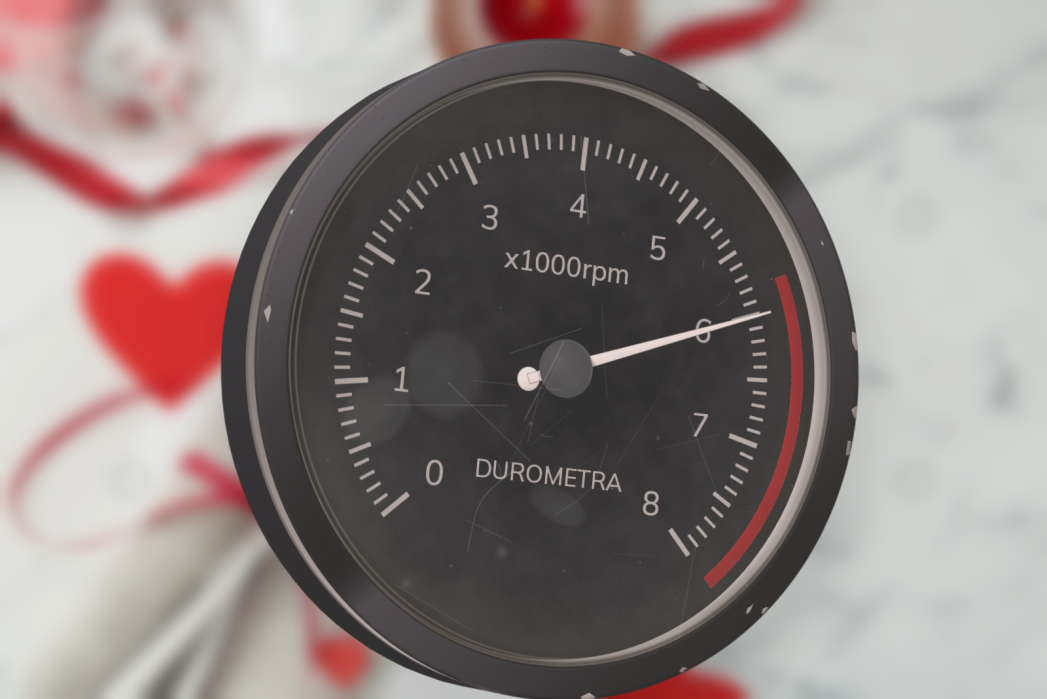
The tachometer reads 6000,rpm
